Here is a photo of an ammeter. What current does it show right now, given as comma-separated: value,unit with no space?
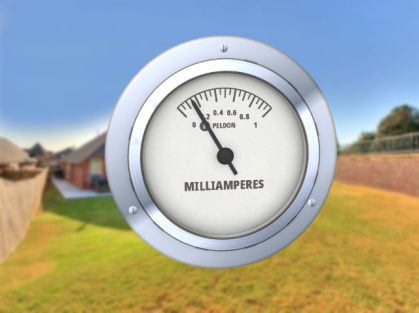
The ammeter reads 0.15,mA
